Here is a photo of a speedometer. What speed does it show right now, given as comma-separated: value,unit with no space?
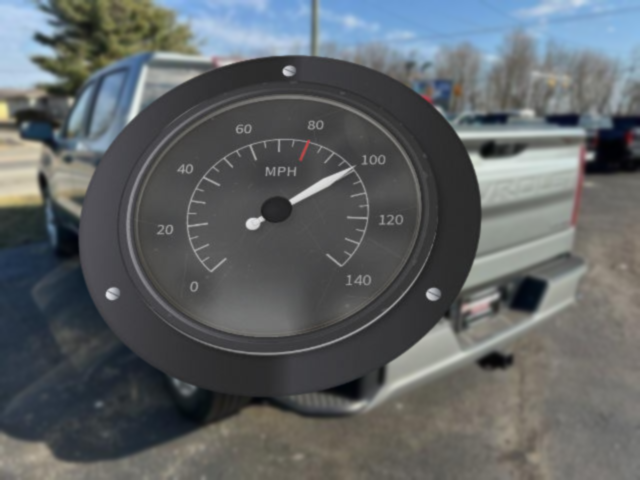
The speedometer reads 100,mph
